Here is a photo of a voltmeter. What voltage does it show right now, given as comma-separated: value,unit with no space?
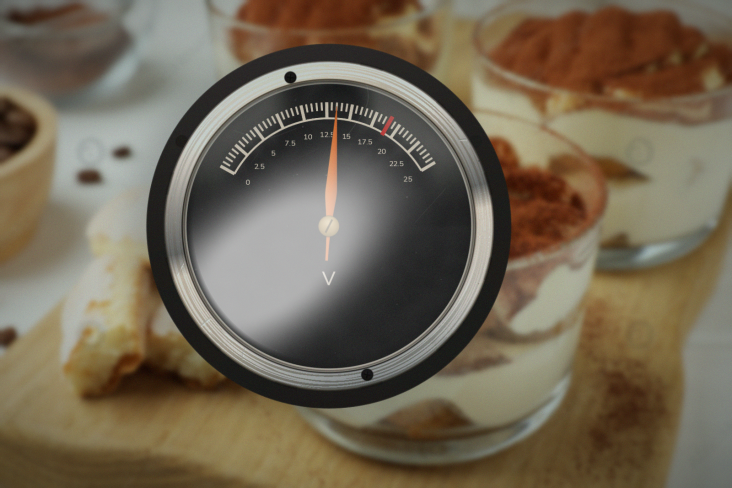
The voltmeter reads 13.5,V
